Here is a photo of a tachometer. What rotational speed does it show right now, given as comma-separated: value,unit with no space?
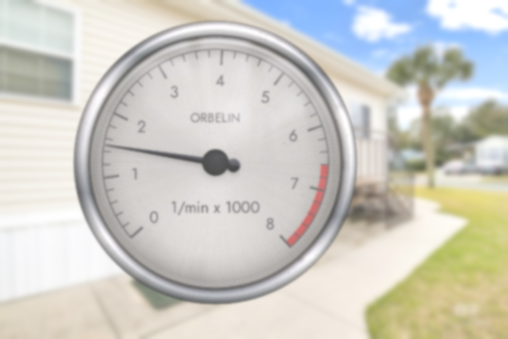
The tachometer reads 1500,rpm
